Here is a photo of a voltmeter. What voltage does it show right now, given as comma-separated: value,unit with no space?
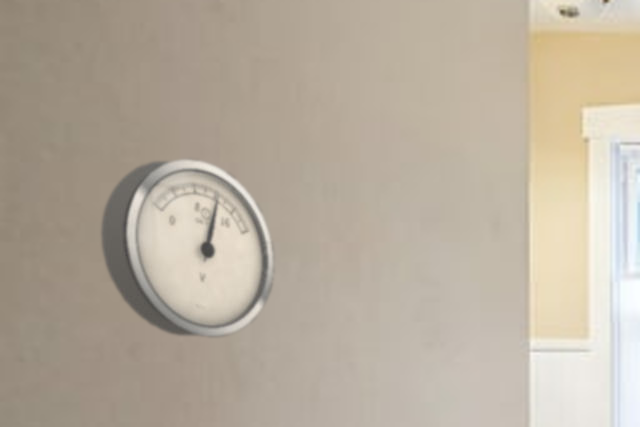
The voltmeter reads 12,V
